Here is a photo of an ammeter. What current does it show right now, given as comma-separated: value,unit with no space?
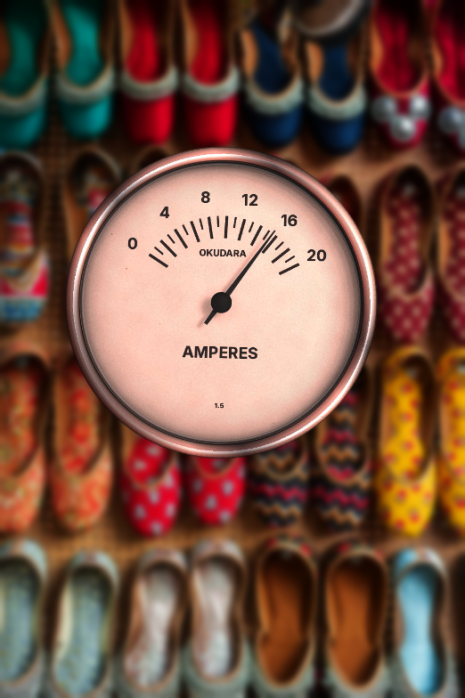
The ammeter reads 15.5,A
